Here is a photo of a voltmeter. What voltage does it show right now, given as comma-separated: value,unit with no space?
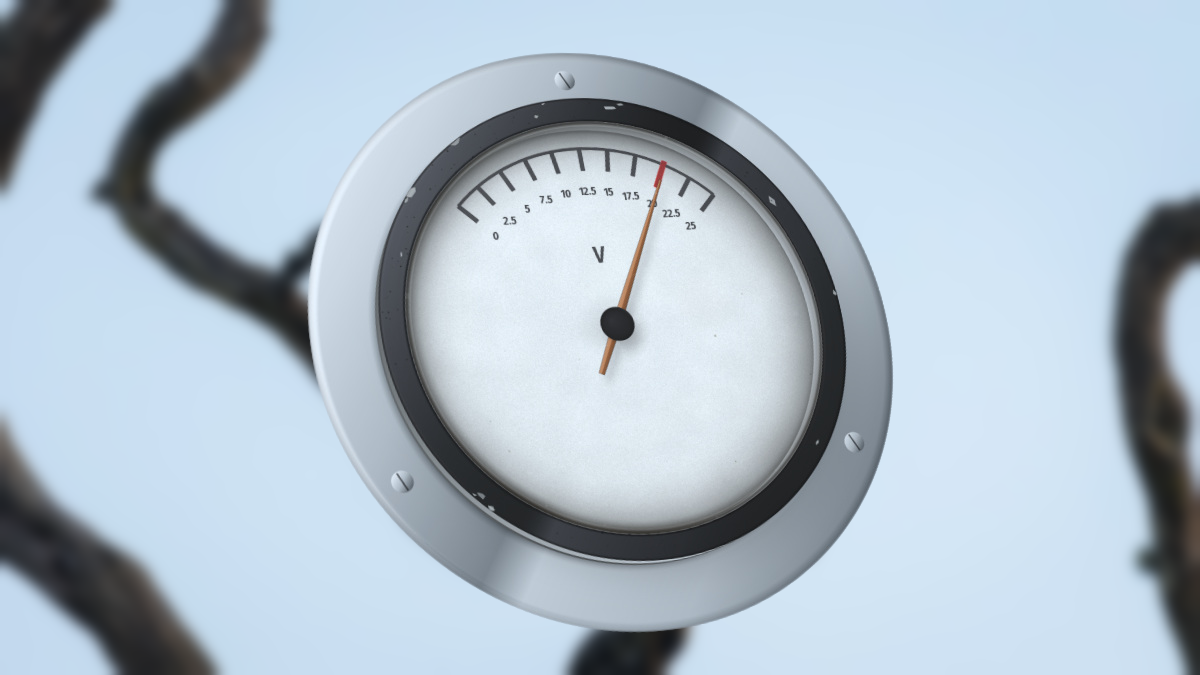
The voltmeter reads 20,V
